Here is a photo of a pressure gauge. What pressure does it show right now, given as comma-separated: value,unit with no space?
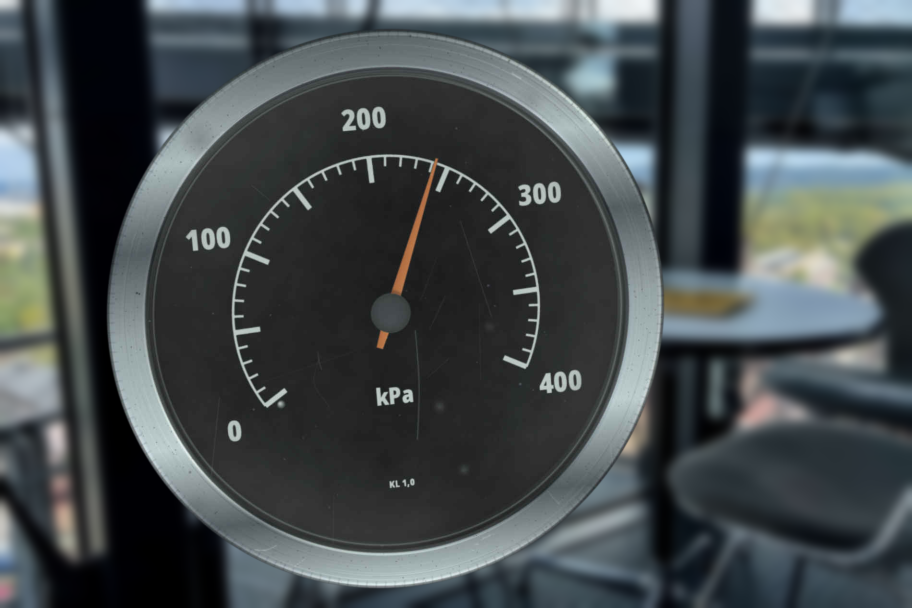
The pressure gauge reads 240,kPa
